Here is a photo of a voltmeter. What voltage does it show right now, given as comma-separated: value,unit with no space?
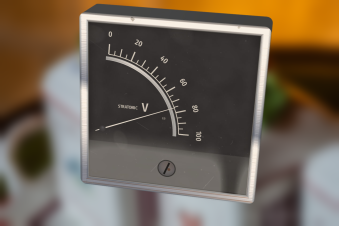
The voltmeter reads 75,V
